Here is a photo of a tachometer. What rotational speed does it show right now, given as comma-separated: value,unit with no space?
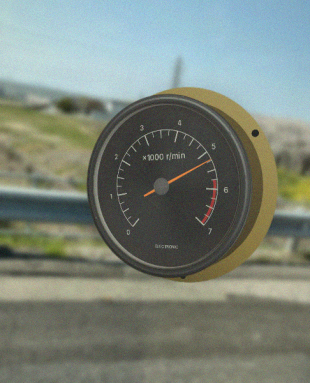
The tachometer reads 5250,rpm
